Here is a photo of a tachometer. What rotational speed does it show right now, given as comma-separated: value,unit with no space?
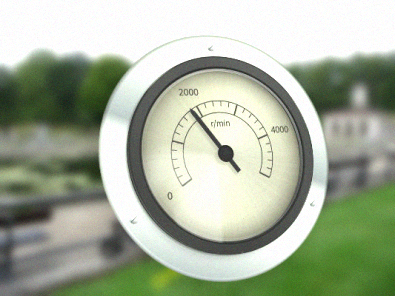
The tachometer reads 1800,rpm
